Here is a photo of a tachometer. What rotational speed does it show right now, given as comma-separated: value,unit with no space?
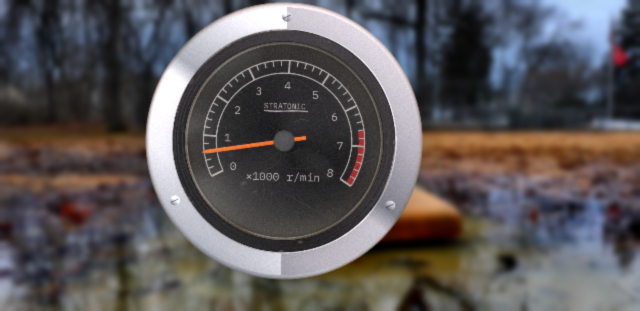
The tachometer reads 600,rpm
